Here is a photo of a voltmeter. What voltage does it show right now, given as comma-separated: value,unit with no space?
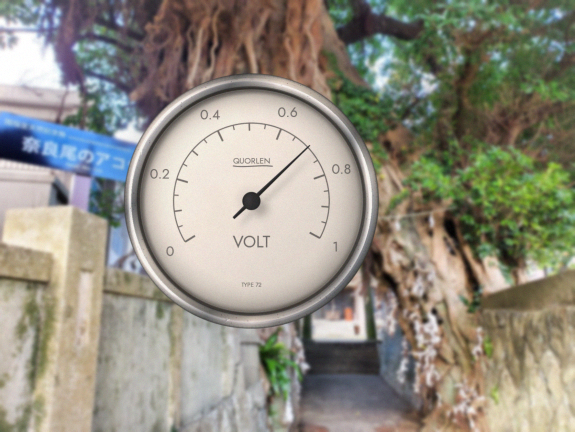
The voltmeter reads 0.7,V
